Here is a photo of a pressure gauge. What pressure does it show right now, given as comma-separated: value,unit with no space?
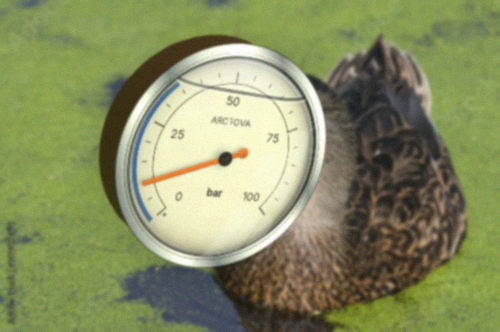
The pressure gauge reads 10,bar
